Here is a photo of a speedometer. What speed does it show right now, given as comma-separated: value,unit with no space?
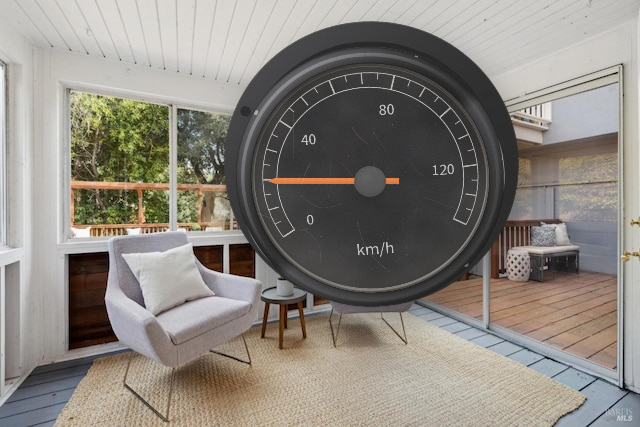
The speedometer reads 20,km/h
